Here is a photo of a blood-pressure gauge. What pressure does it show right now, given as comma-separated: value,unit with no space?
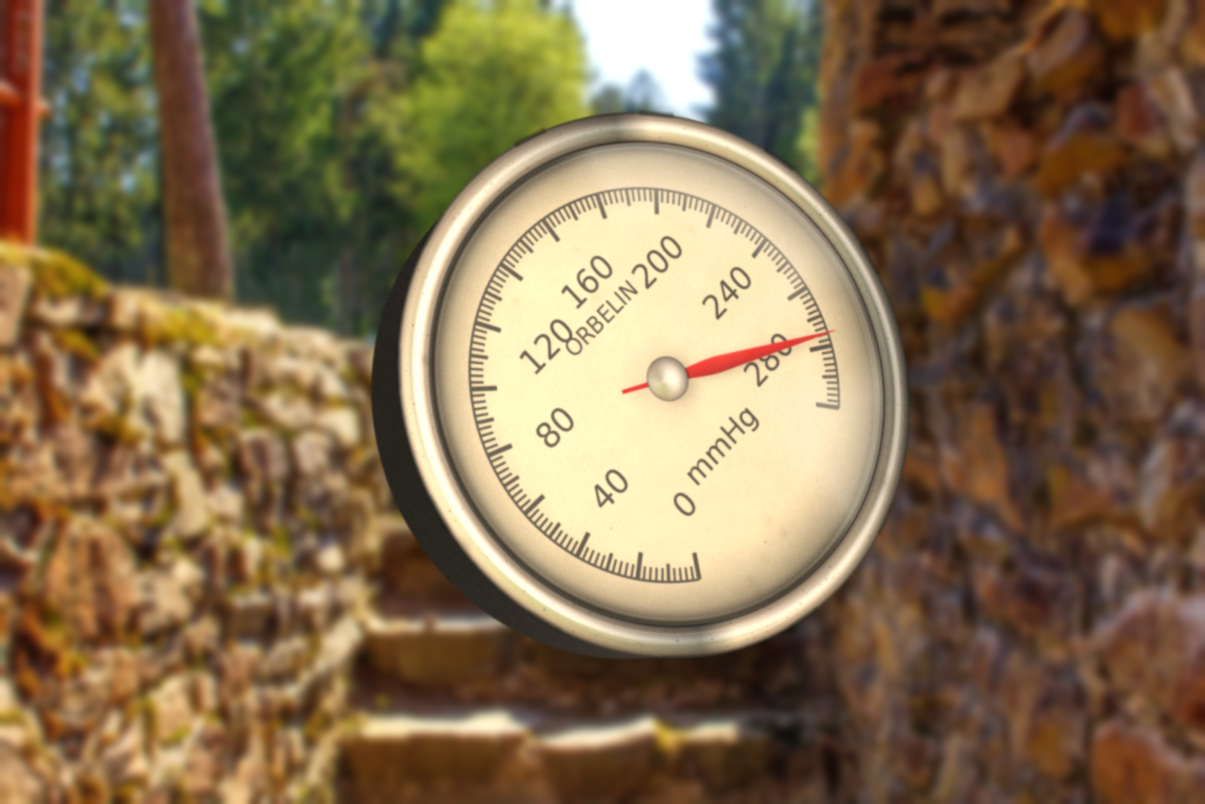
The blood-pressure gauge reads 276,mmHg
